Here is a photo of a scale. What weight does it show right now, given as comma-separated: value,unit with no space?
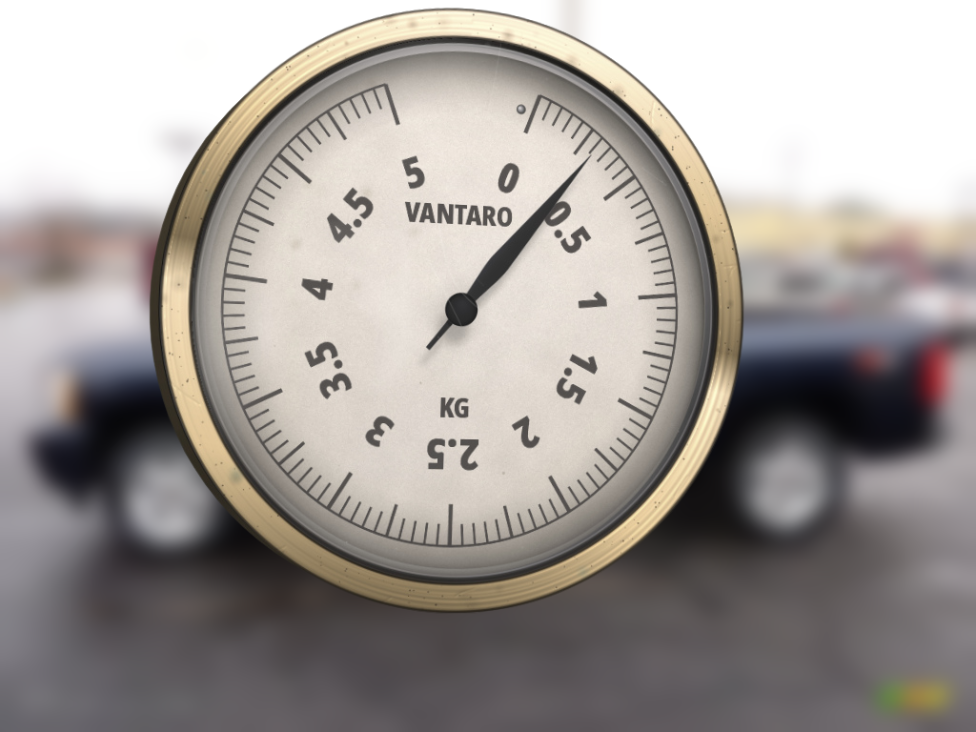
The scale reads 0.3,kg
